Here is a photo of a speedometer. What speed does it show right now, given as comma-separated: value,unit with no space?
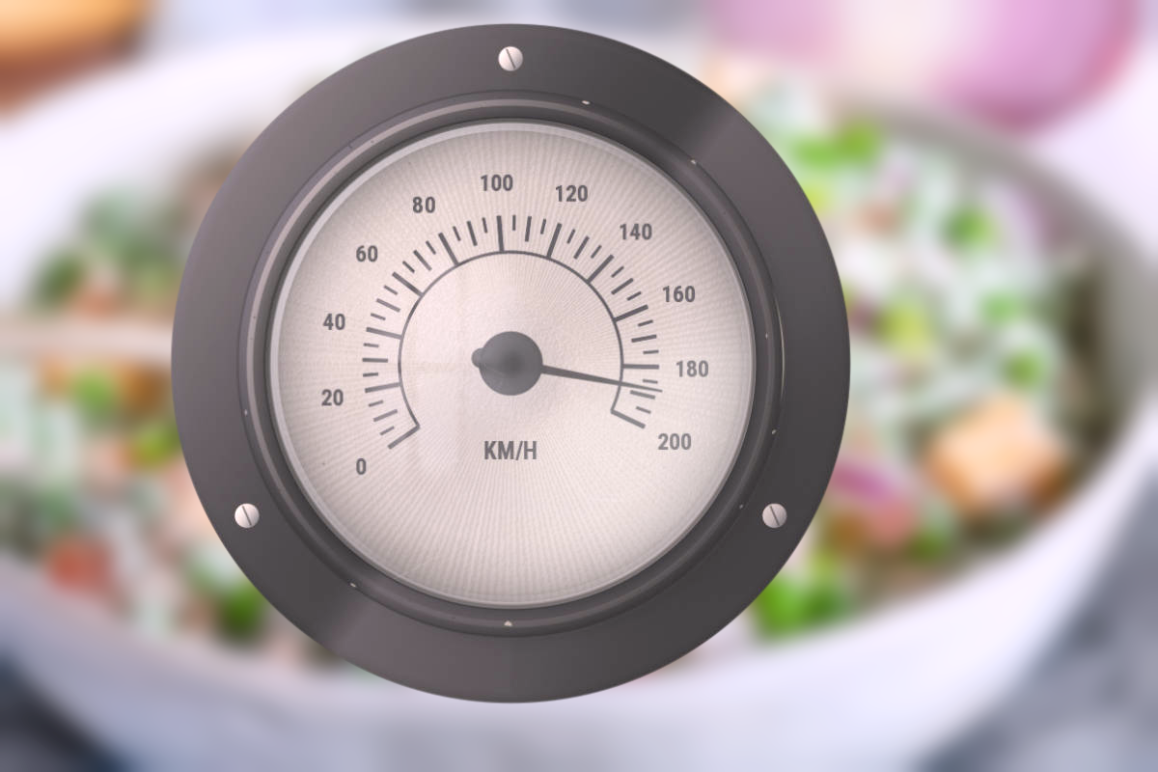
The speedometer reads 187.5,km/h
